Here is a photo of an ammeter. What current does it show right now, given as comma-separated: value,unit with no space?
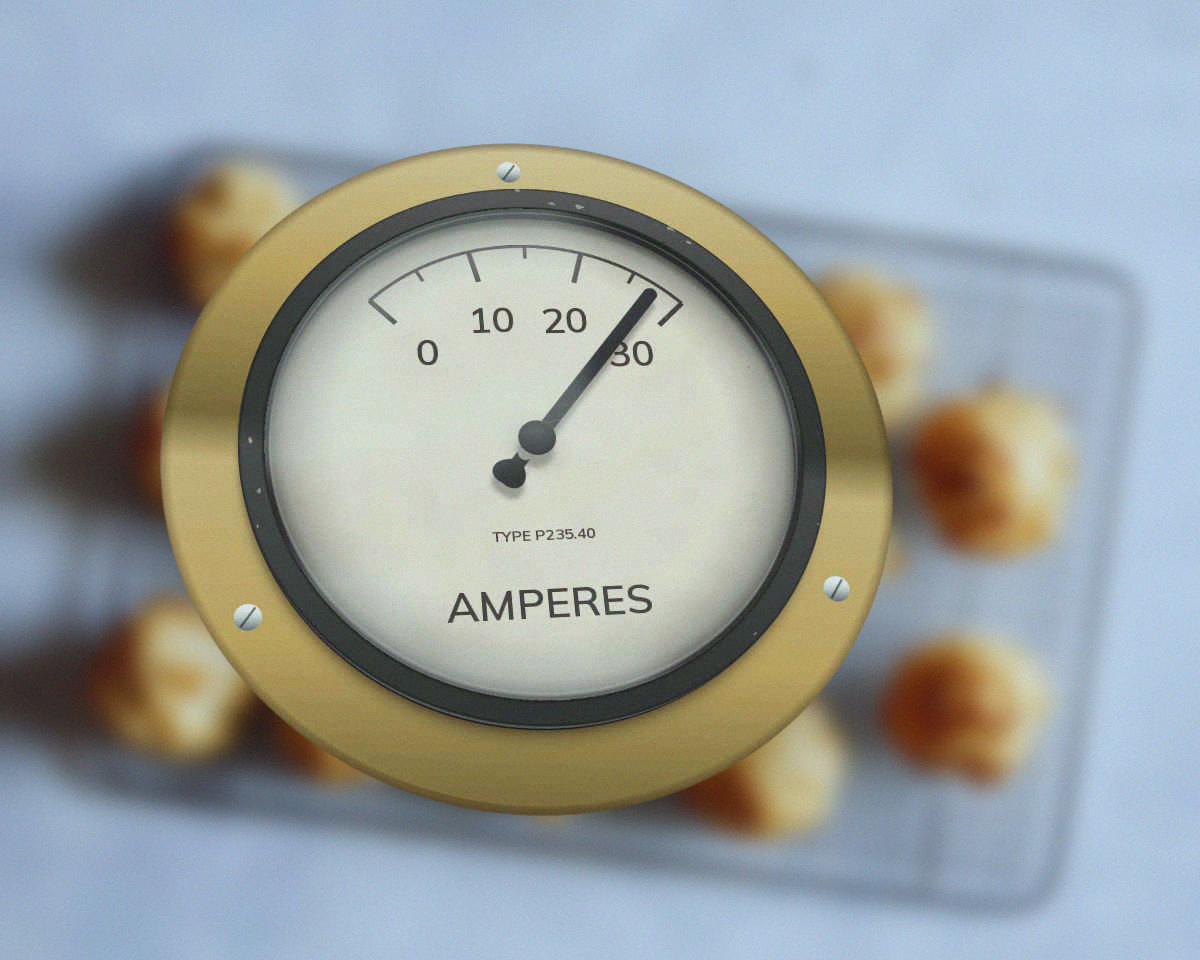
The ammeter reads 27.5,A
